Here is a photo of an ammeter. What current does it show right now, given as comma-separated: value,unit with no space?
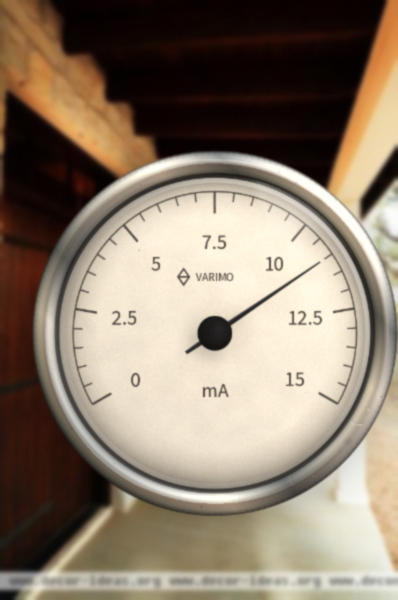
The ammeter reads 11,mA
